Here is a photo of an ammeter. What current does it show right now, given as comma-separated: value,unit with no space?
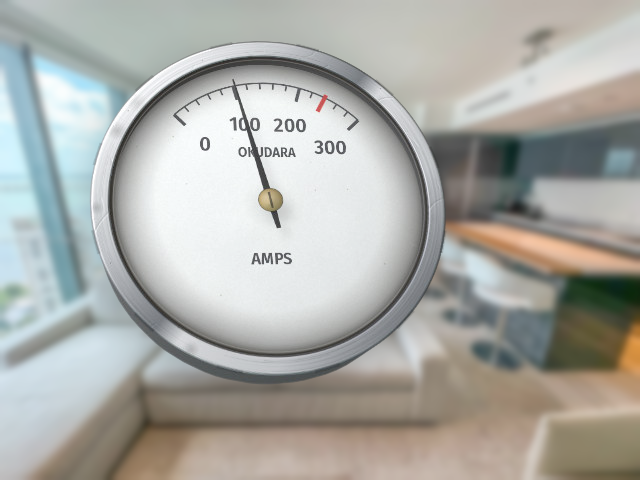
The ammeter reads 100,A
